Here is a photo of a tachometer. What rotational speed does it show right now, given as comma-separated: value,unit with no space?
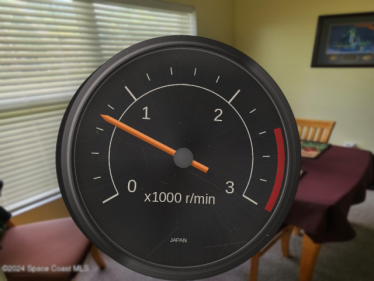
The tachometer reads 700,rpm
